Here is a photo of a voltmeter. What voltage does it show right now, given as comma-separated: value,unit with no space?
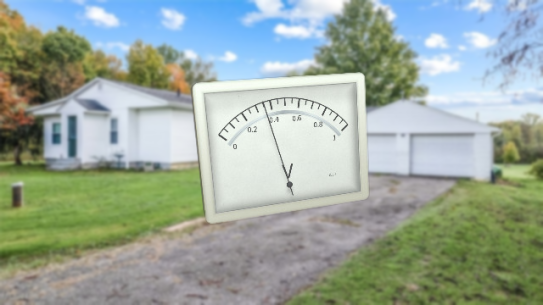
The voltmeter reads 0.35,V
